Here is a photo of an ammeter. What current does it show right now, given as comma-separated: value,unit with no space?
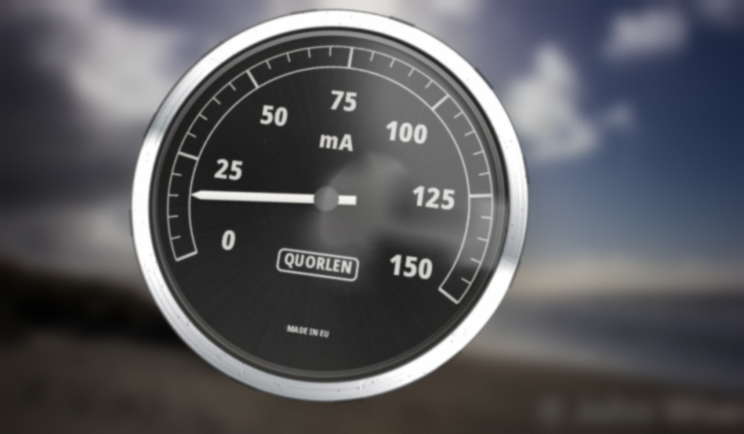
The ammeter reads 15,mA
